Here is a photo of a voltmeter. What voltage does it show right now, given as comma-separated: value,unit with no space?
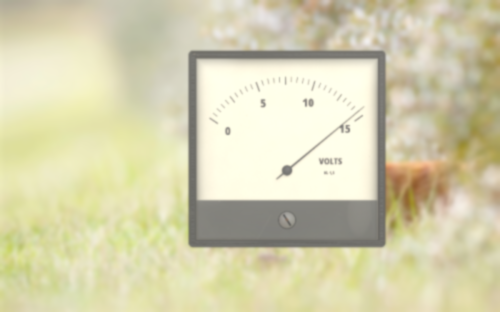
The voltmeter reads 14.5,V
